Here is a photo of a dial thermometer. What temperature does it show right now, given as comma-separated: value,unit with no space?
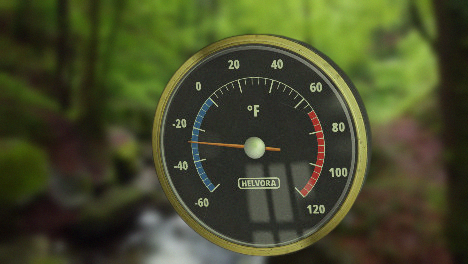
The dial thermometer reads -28,°F
